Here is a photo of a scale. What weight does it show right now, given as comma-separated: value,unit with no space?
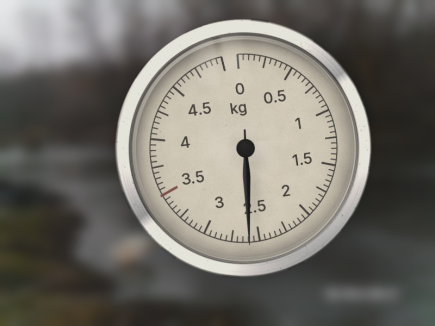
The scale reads 2.6,kg
